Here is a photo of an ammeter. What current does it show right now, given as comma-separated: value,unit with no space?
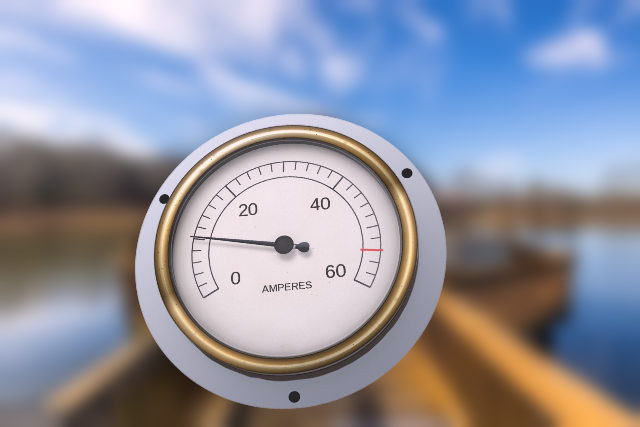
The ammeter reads 10,A
